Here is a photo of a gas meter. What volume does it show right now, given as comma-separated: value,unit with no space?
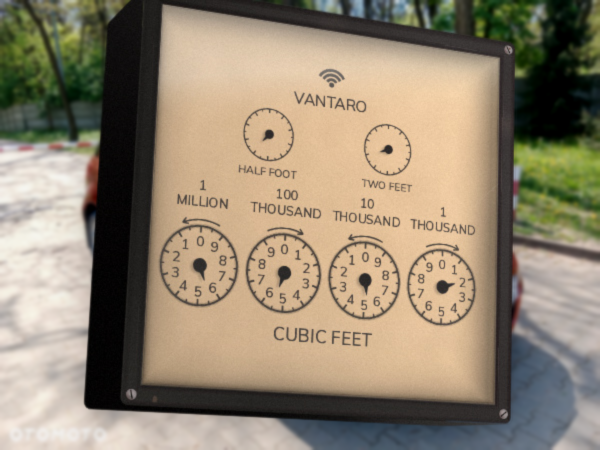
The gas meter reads 555200,ft³
